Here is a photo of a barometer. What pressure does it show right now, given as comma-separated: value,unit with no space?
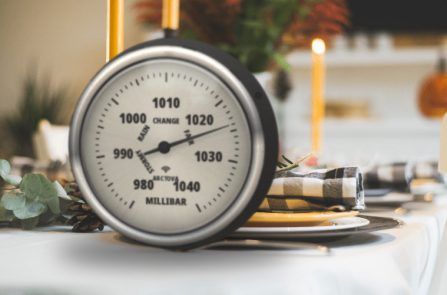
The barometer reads 1024,mbar
